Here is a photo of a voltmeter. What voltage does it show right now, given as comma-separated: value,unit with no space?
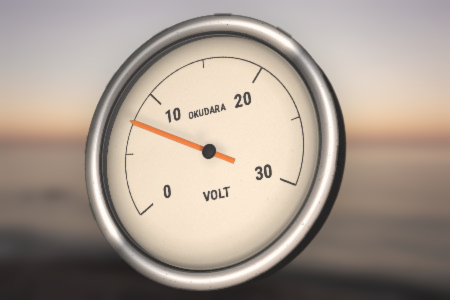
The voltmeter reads 7.5,V
